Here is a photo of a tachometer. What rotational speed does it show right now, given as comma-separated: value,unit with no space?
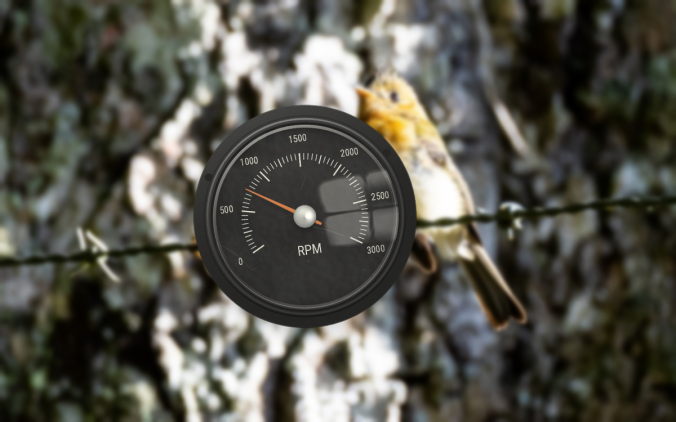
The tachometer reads 750,rpm
